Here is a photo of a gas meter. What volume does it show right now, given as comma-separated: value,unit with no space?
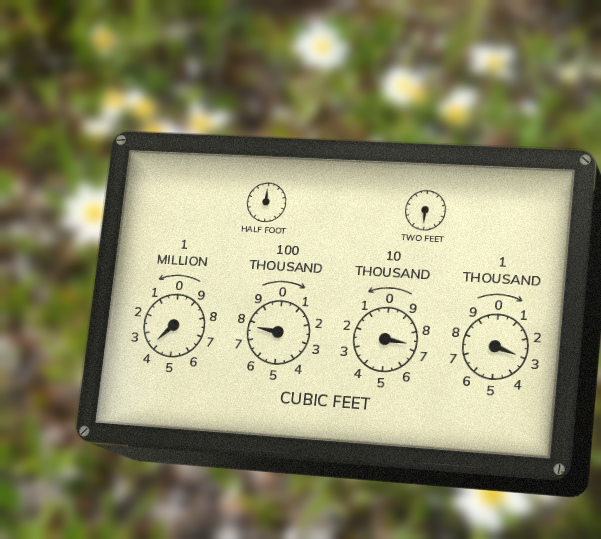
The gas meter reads 377300,ft³
